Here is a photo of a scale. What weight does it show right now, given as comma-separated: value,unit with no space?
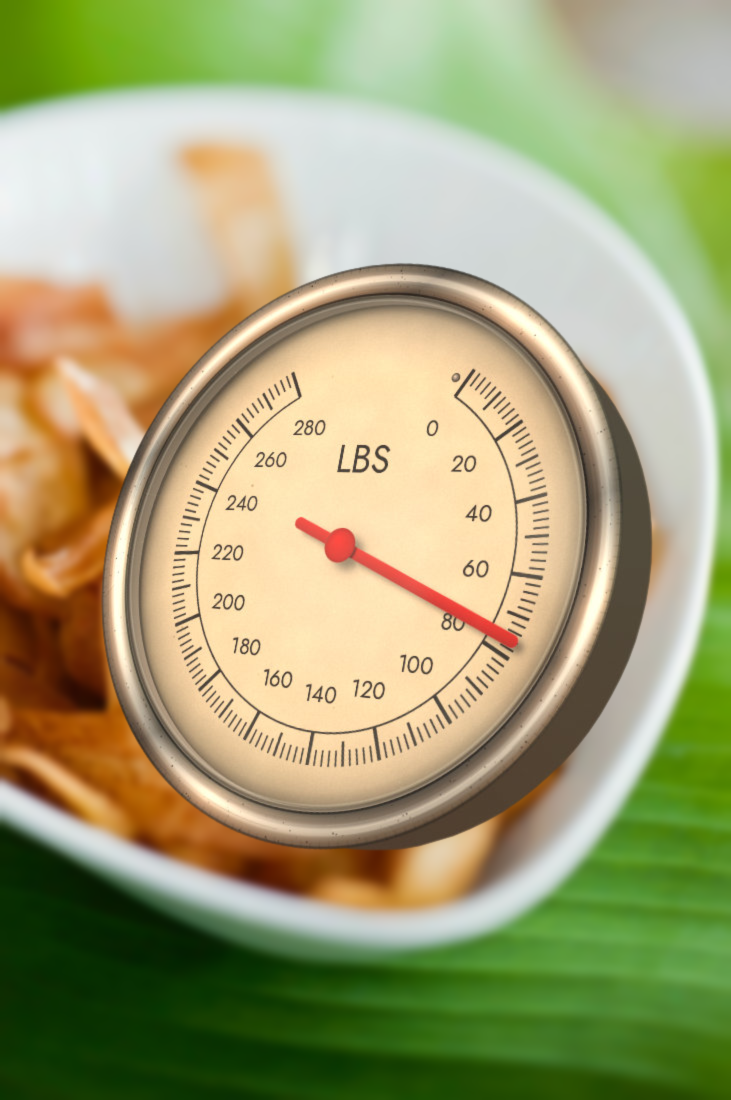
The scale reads 76,lb
